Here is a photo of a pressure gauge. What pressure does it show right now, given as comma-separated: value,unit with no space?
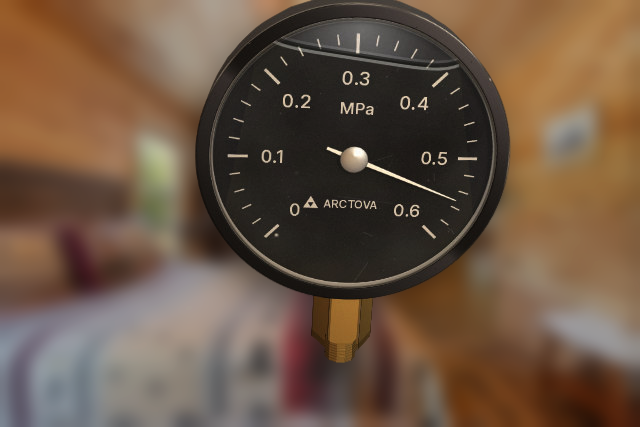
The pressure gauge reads 0.55,MPa
